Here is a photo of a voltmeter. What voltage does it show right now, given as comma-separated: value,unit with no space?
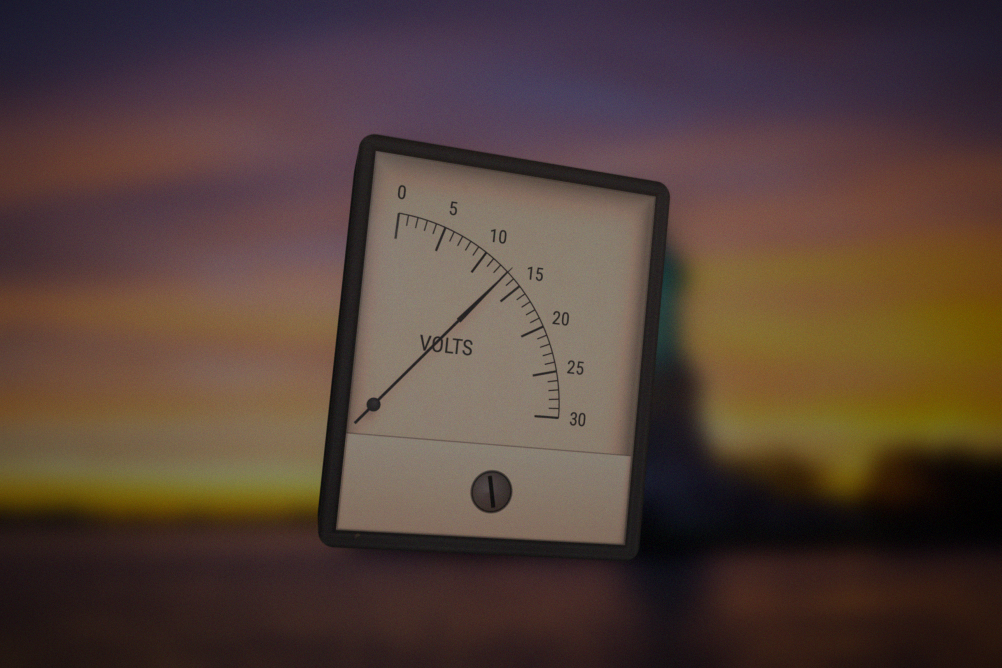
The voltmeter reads 13,V
